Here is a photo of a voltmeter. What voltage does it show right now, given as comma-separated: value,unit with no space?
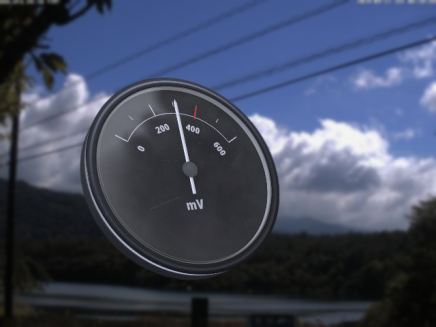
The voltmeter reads 300,mV
